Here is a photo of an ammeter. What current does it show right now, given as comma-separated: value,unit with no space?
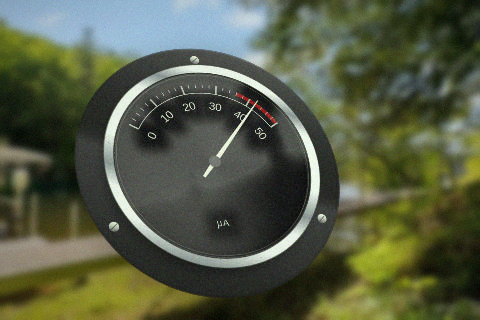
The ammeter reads 42,µA
